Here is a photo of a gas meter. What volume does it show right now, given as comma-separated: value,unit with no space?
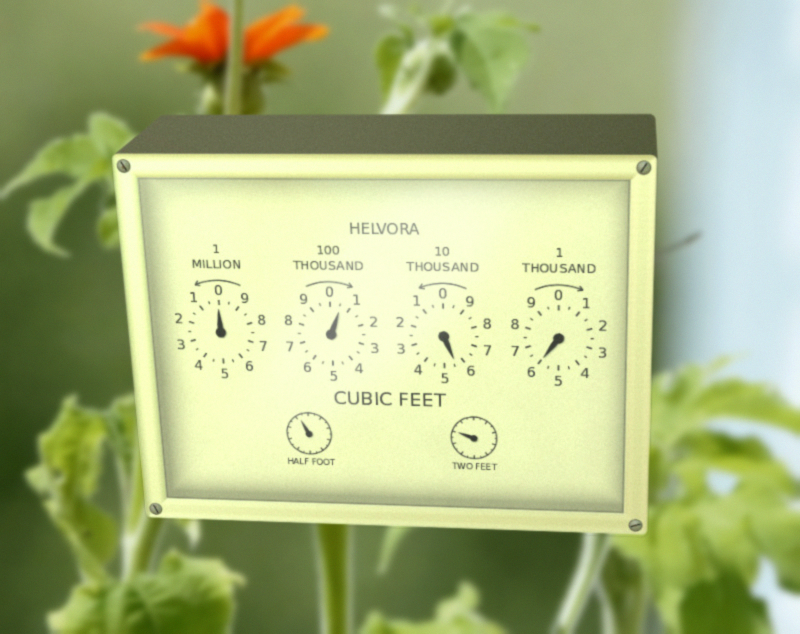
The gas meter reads 5600,ft³
